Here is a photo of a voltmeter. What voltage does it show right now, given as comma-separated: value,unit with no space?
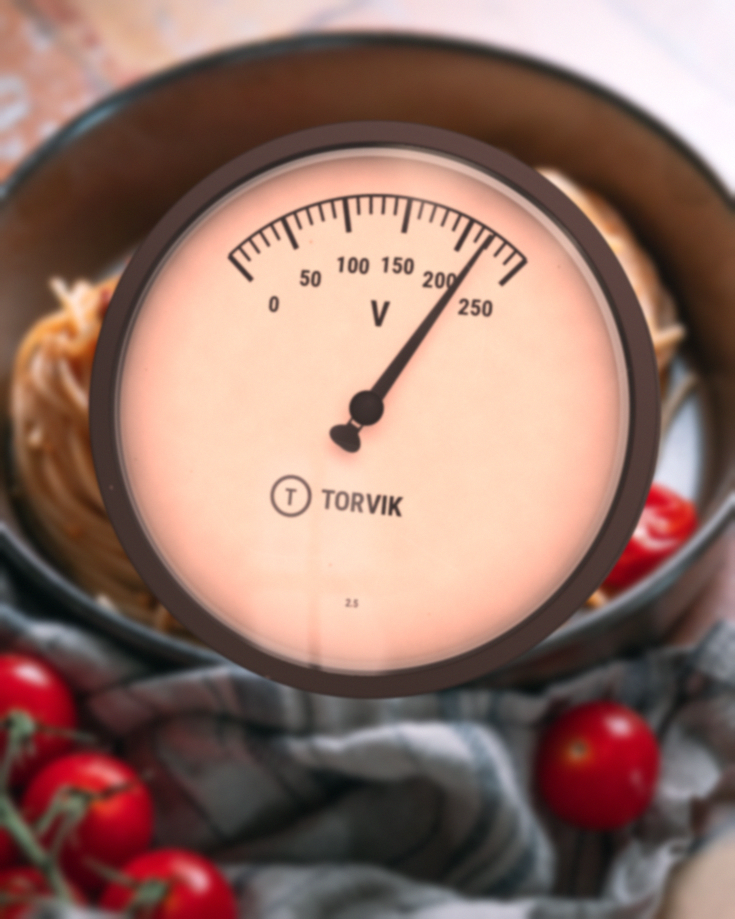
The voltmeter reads 220,V
